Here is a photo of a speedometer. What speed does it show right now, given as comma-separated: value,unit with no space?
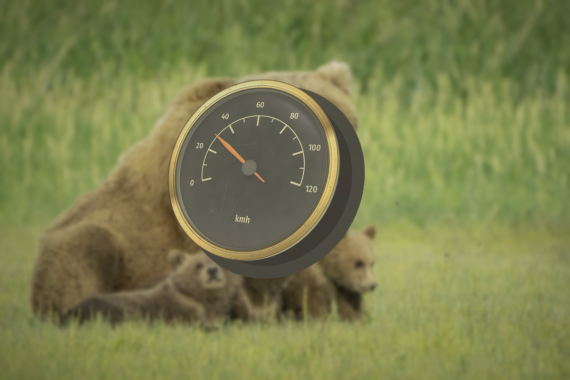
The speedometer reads 30,km/h
